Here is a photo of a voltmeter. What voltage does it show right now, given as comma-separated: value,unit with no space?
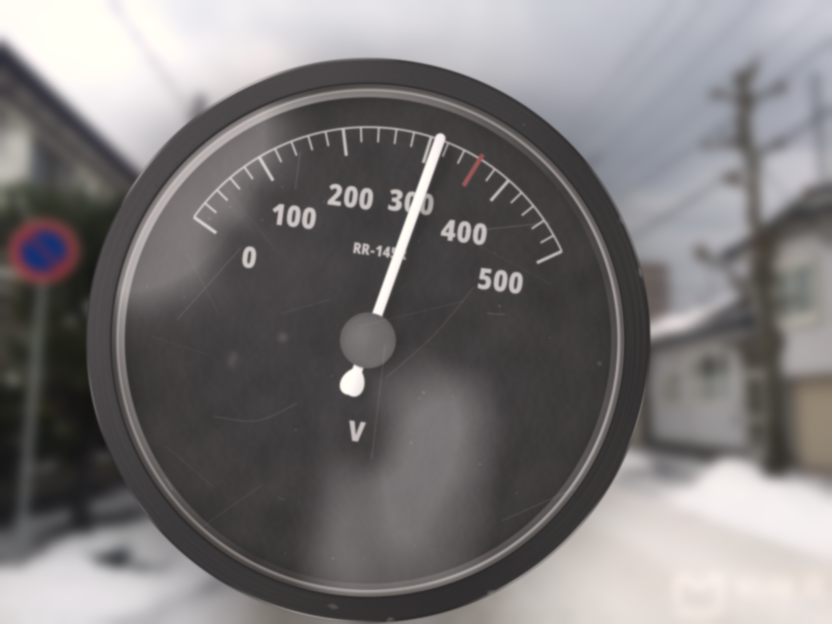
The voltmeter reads 310,V
